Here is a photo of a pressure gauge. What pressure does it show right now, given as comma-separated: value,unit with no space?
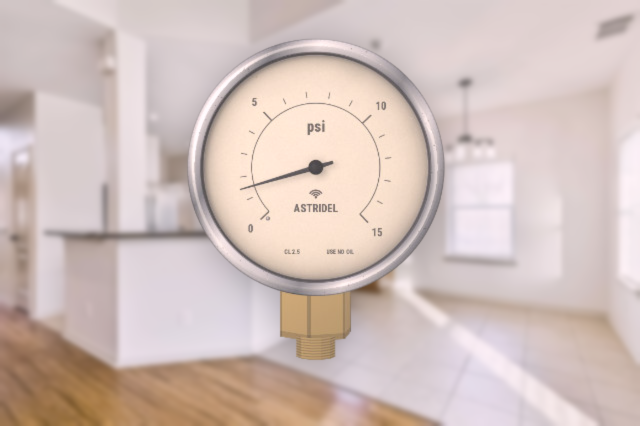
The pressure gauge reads 1.5,psi
